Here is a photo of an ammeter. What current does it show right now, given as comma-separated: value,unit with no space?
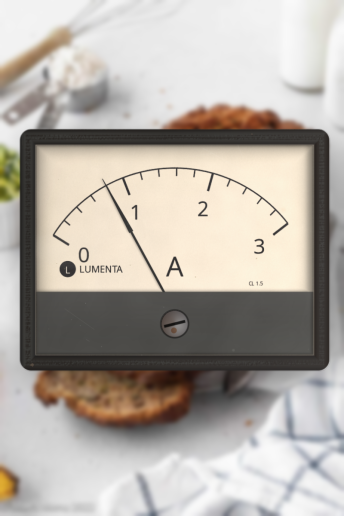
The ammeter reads 0.8,A
